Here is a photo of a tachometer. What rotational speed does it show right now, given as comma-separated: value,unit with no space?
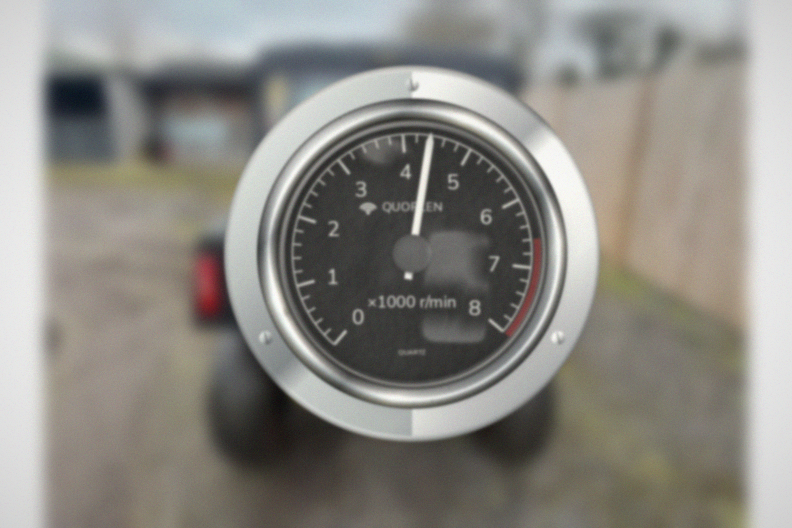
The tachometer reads 4400,rpm
